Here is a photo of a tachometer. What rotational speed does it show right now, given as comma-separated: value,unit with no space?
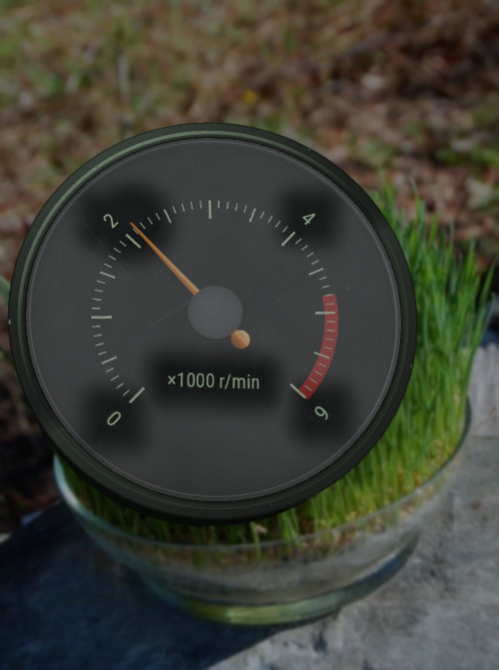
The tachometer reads 2100,rpm
